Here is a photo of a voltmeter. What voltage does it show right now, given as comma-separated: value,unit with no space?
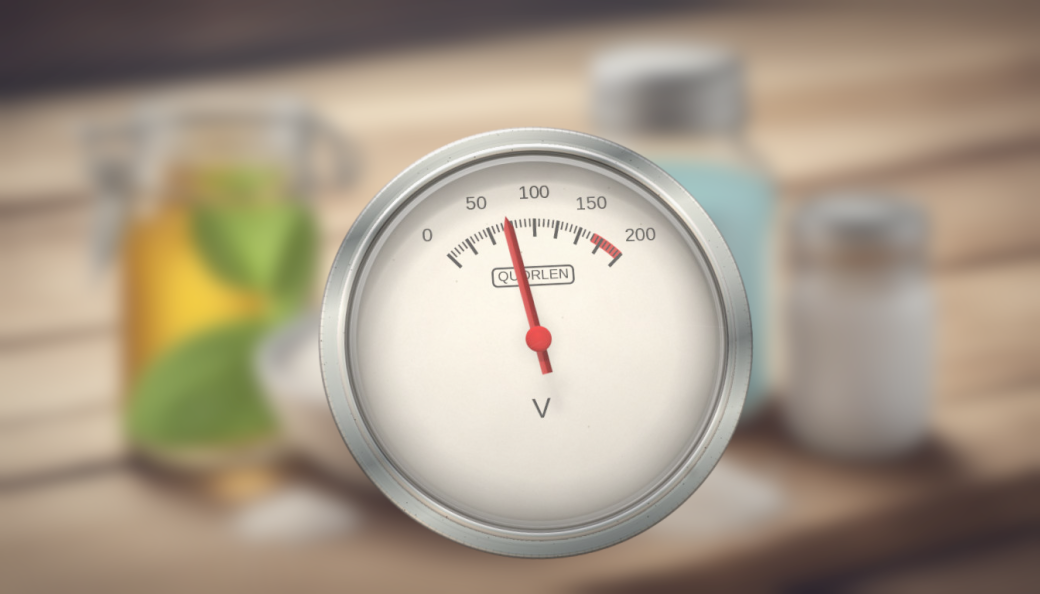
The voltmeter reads 70,V
